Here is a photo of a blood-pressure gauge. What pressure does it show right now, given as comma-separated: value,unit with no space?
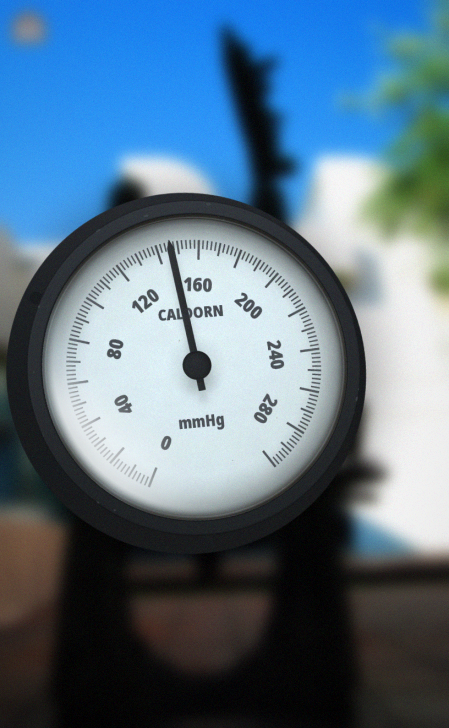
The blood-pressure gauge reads 146,mmHg
